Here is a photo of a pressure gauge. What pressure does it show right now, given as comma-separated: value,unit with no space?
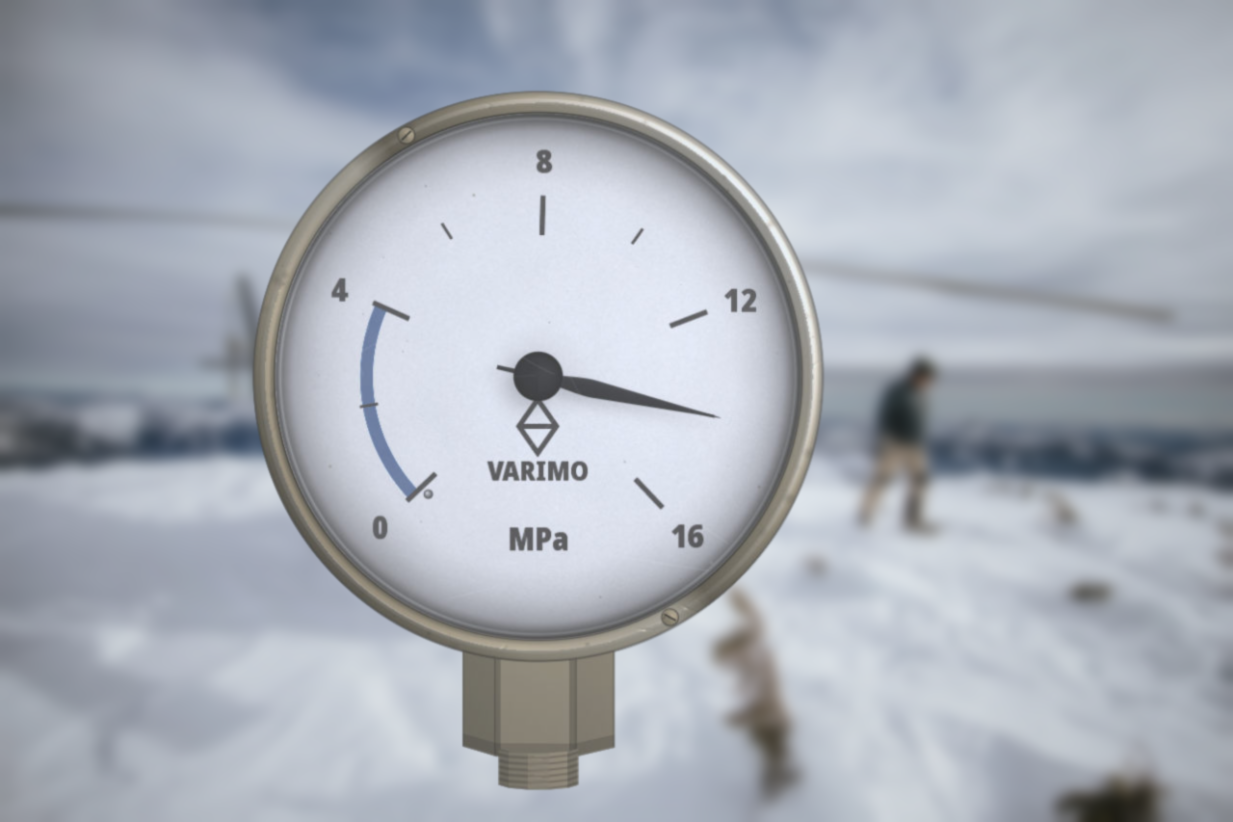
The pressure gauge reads 14,MPa
